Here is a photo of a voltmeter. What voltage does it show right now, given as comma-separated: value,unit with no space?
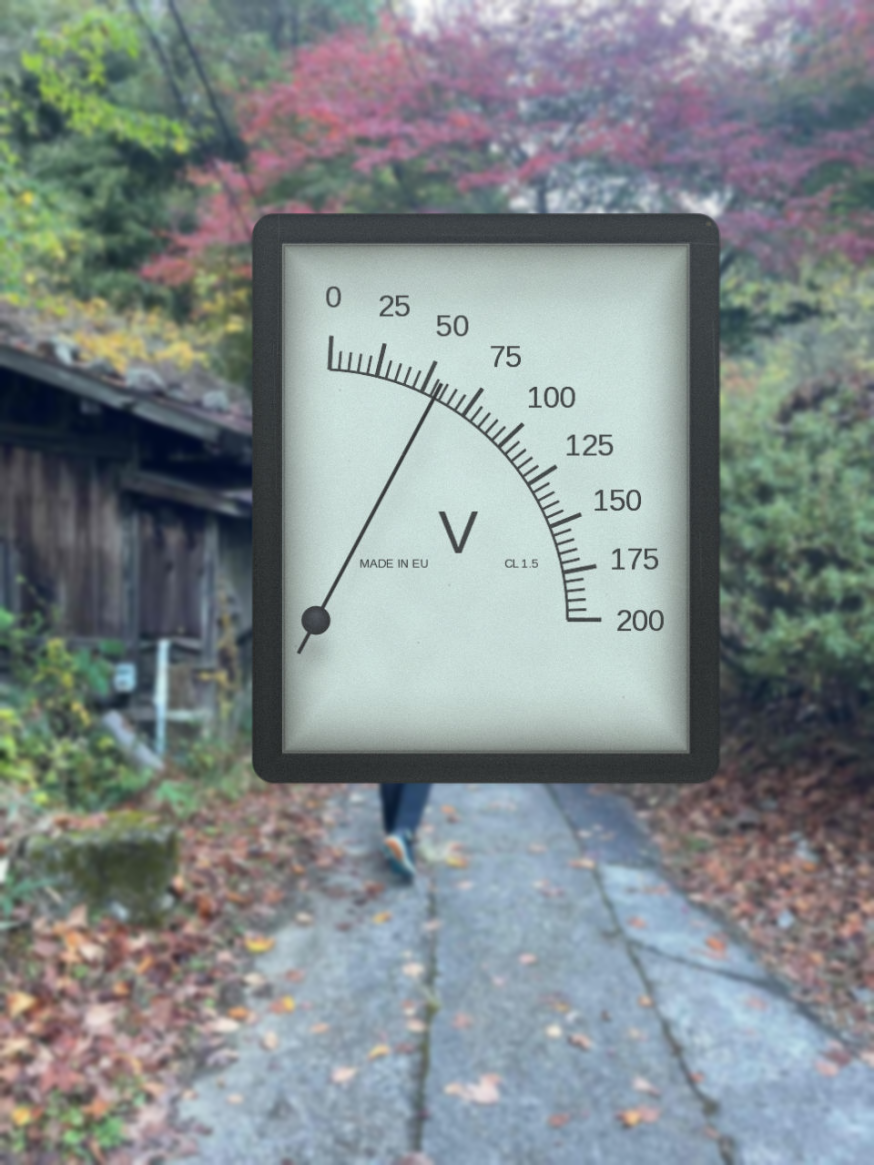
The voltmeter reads 57.5,V
